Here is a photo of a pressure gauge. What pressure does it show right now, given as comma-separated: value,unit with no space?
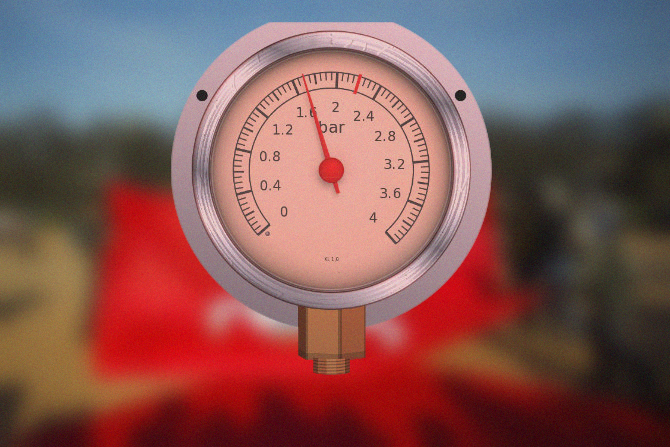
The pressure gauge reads 1.7,bar
